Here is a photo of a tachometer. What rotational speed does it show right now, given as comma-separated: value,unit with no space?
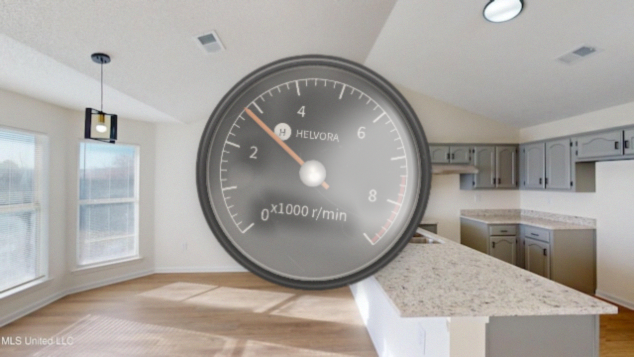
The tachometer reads 2800,rpm
